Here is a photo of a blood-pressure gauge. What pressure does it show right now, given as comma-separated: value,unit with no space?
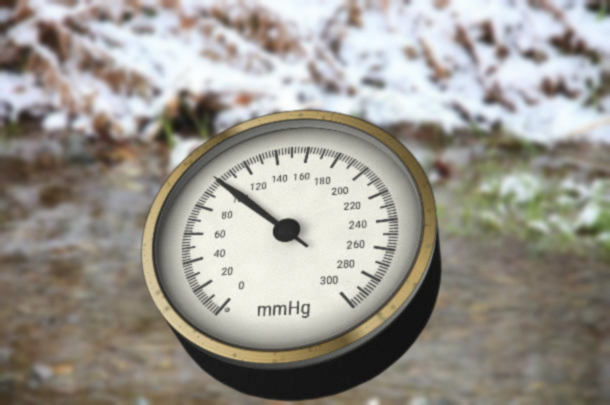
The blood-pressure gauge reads 100,mmHg
